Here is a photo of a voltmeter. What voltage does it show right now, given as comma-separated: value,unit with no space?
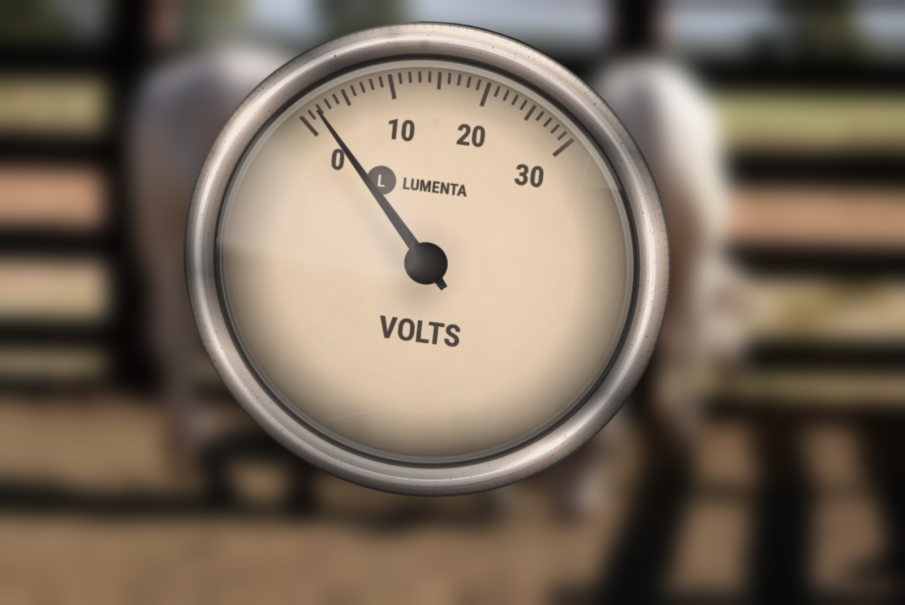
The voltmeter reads 2,V
